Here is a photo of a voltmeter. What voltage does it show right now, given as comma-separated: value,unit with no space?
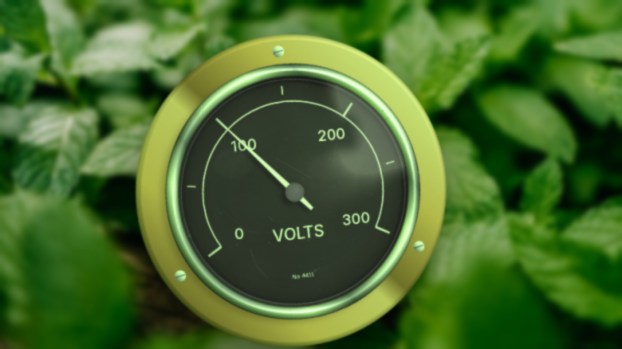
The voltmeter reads 100,V
